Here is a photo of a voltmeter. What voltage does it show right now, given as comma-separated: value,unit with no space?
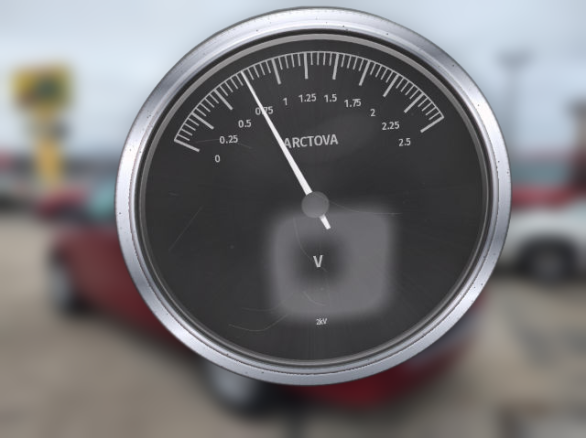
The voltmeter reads 0.75,V
